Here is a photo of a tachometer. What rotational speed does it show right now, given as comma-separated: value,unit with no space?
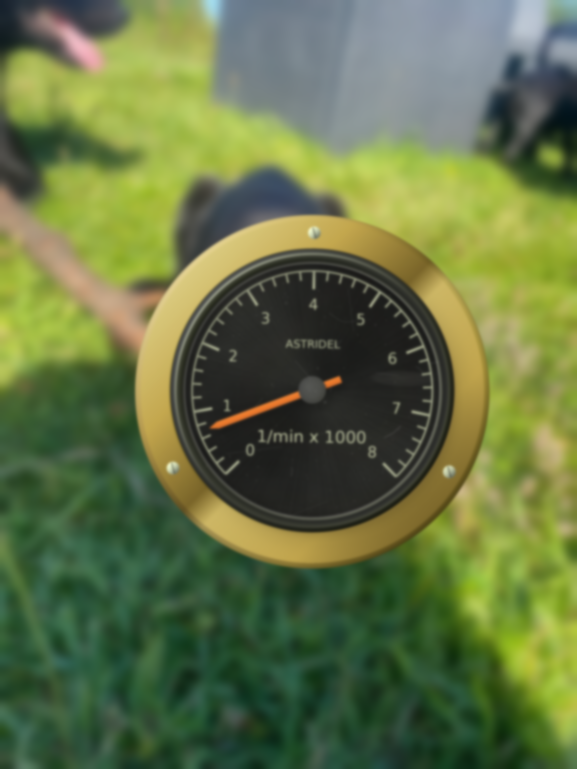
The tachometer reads 700,rpm
